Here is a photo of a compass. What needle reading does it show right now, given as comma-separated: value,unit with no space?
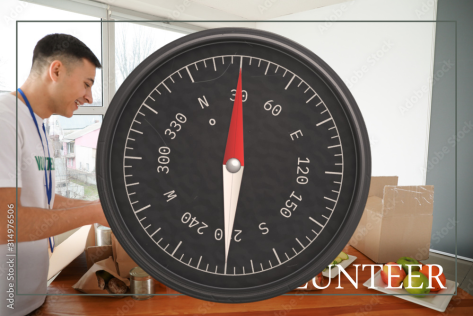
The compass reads 30,°
